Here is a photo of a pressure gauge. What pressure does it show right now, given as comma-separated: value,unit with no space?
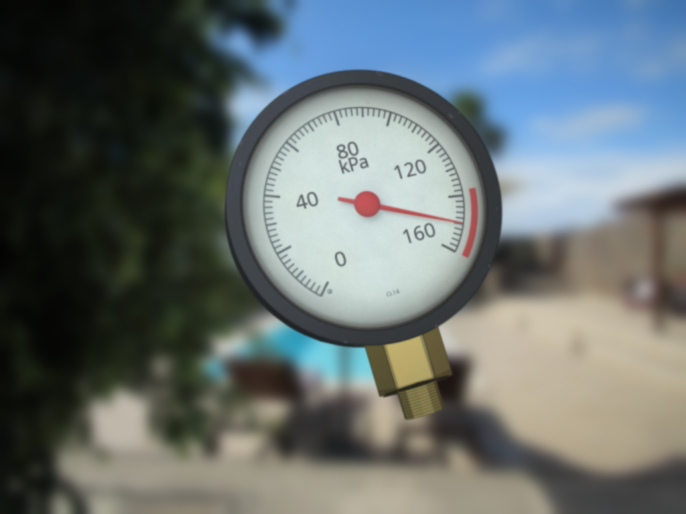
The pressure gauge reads 150,kPa
